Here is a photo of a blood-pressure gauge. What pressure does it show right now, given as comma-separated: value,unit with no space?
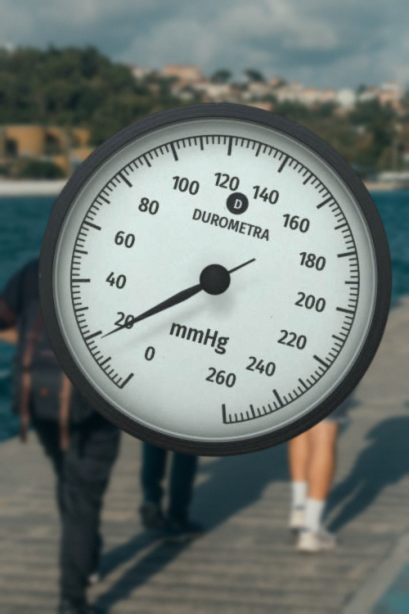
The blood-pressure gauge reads 18,mmHg
